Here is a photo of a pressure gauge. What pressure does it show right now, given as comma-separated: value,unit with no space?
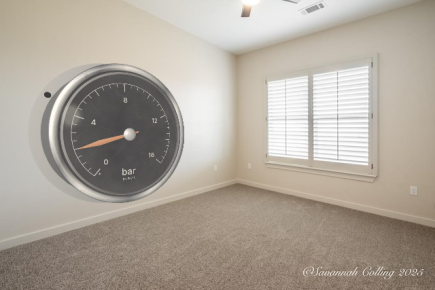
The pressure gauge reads 2,bar
